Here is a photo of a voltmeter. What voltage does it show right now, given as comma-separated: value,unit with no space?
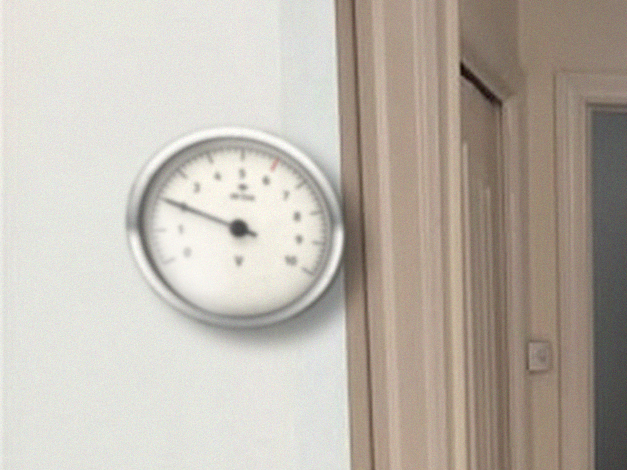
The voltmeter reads 2,V
